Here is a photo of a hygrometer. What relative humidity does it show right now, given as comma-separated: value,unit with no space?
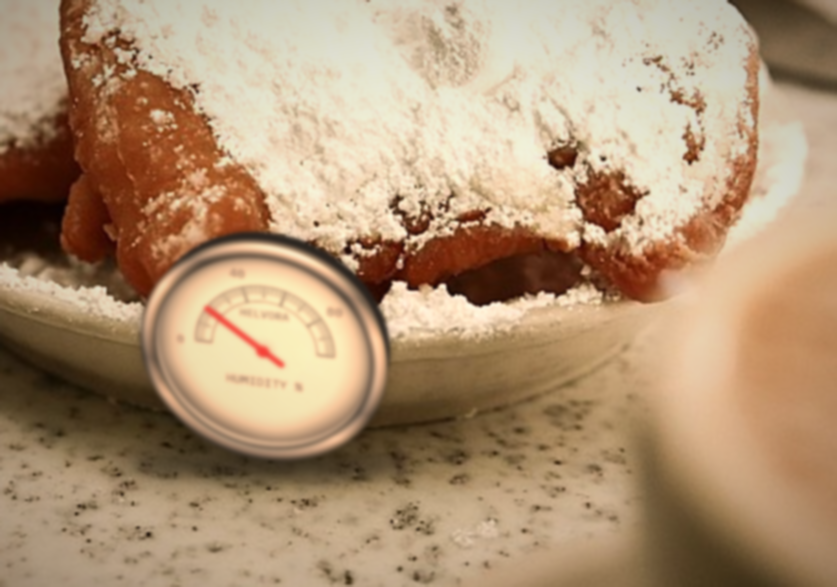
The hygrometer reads 20,%
